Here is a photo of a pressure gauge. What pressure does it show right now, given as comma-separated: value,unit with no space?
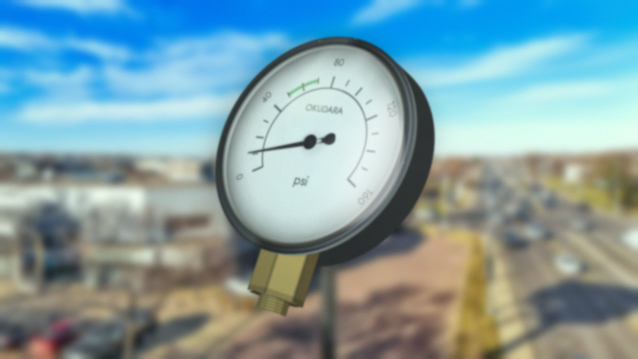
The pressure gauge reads 10,psi
